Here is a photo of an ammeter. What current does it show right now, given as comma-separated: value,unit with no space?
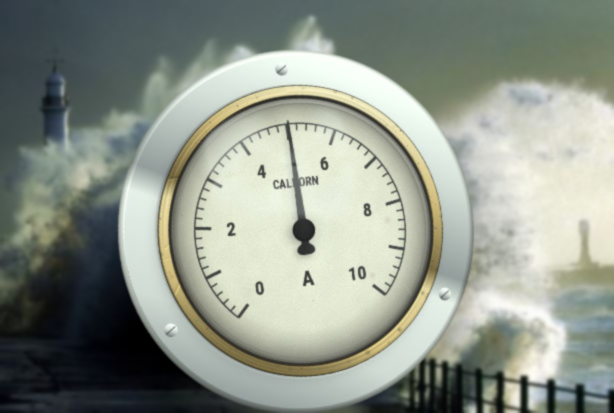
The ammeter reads 5,A
